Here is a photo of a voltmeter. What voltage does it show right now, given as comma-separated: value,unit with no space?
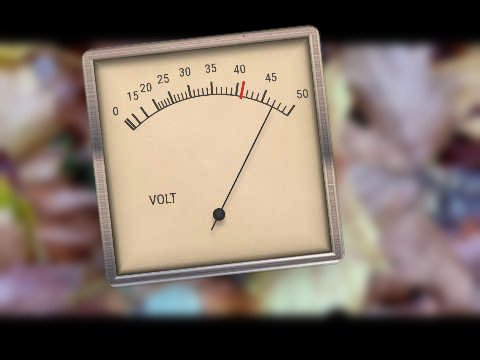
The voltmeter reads 47,V
